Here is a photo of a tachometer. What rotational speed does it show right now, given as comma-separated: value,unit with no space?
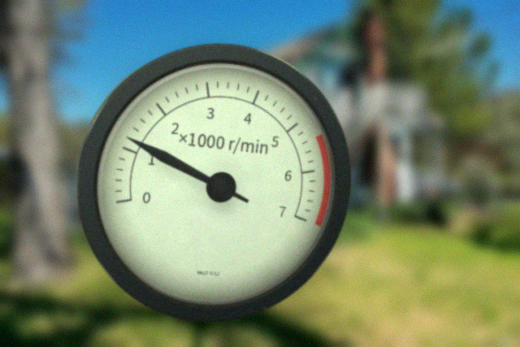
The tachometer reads 1200,rpm
